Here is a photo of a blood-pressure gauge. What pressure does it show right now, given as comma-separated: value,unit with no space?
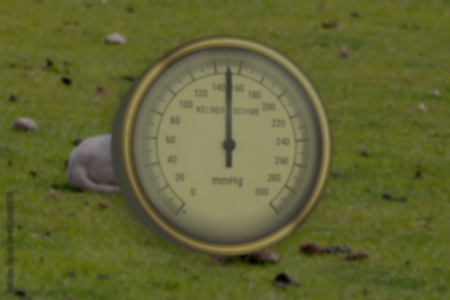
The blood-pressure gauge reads 150,mmHg
